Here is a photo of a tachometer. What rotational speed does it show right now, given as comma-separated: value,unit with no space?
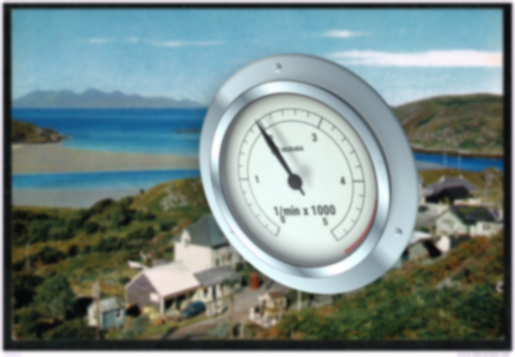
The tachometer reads 2000,rpm
